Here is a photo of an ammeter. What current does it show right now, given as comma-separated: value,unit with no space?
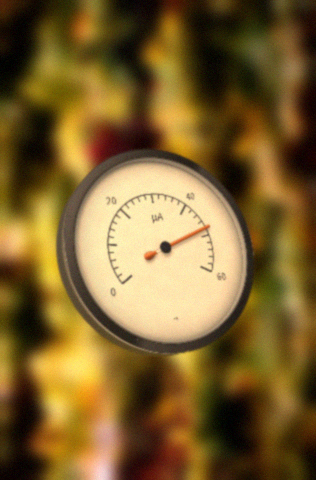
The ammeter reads 48,µA
